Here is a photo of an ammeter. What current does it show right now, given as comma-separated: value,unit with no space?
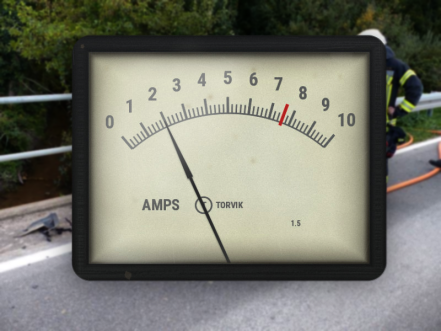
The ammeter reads 2,A
